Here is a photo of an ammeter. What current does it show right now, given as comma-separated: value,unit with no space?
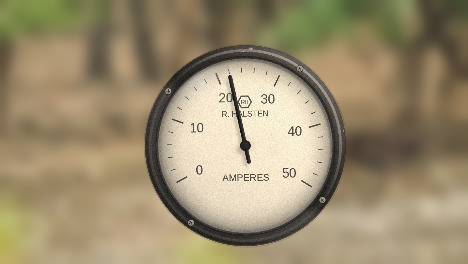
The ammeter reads 22,A
